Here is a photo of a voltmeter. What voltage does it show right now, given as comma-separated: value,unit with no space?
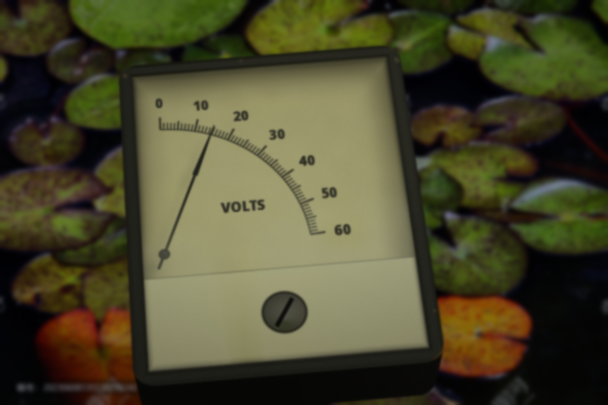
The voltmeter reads 15,V
